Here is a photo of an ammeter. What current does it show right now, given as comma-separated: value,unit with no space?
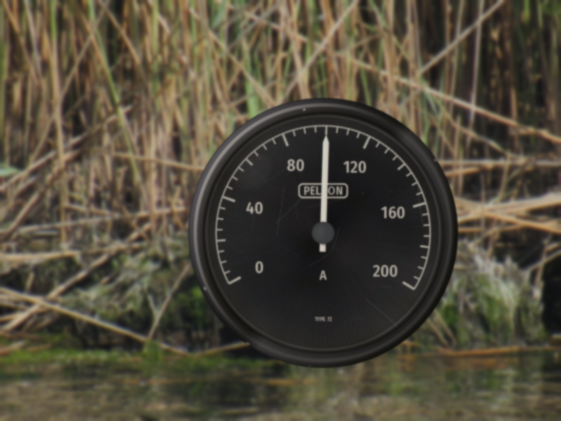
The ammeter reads 100,A
